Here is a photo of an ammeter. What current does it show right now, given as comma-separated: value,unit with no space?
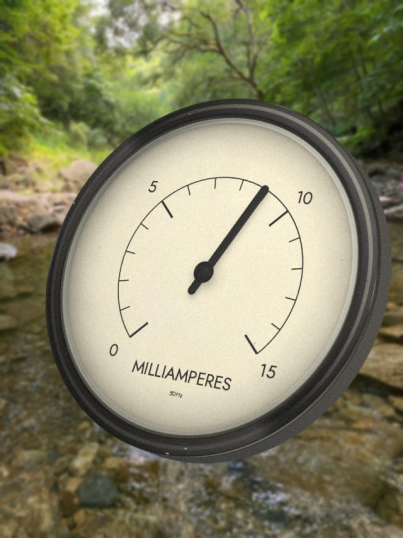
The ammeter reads 9,mA
